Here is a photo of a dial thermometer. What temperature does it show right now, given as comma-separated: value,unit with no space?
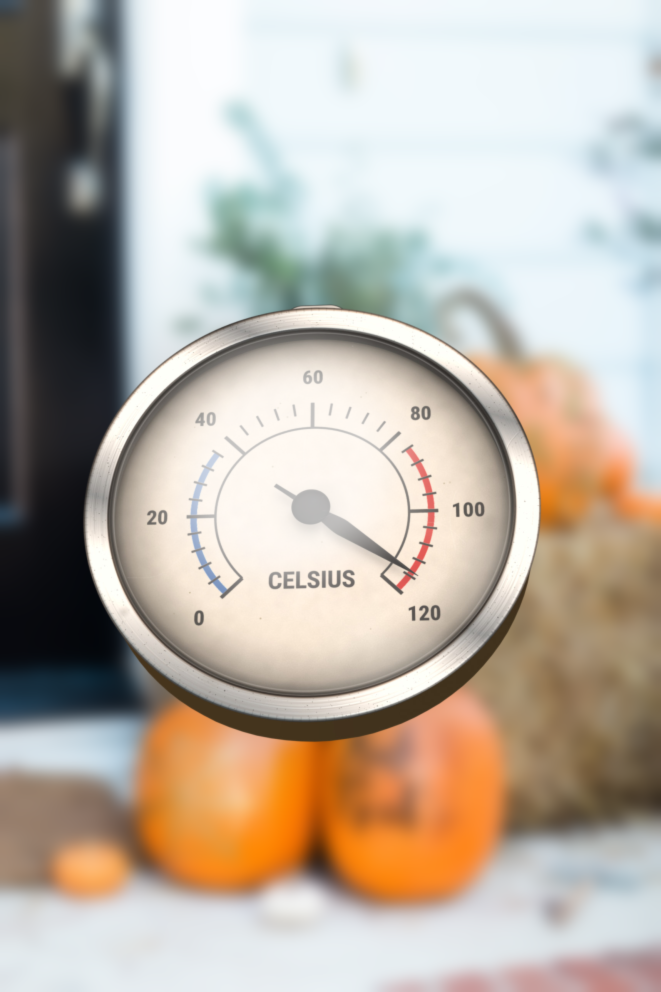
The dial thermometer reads 116,°C
